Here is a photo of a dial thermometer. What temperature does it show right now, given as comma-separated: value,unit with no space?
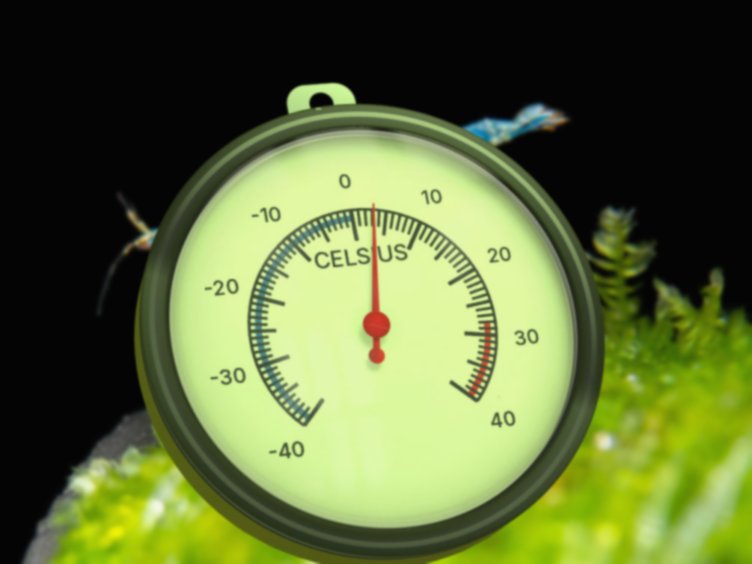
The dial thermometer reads 3,°C
